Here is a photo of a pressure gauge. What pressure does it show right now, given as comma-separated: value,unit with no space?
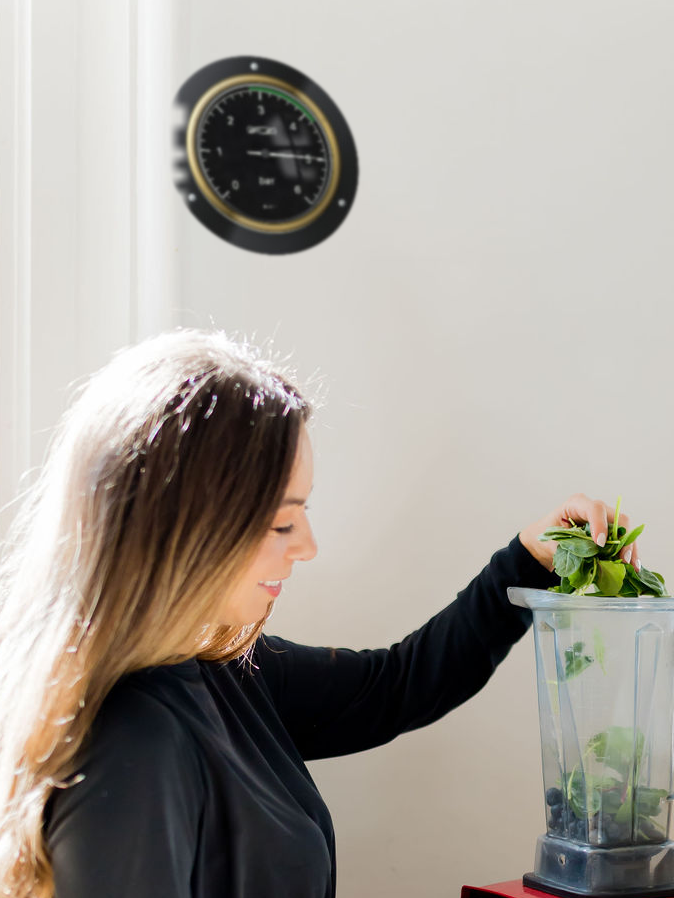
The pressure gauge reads 5,bar
